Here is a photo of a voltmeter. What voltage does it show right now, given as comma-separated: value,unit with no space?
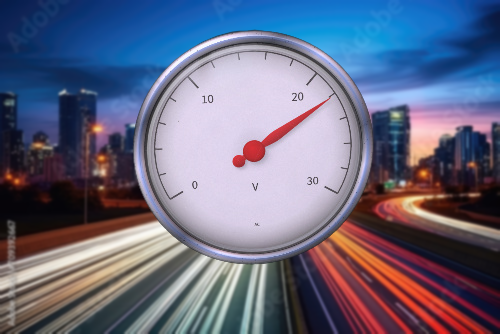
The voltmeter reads 22,V
